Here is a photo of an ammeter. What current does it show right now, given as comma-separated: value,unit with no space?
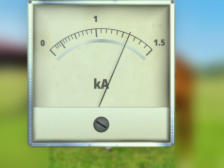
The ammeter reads 1.3,kA
